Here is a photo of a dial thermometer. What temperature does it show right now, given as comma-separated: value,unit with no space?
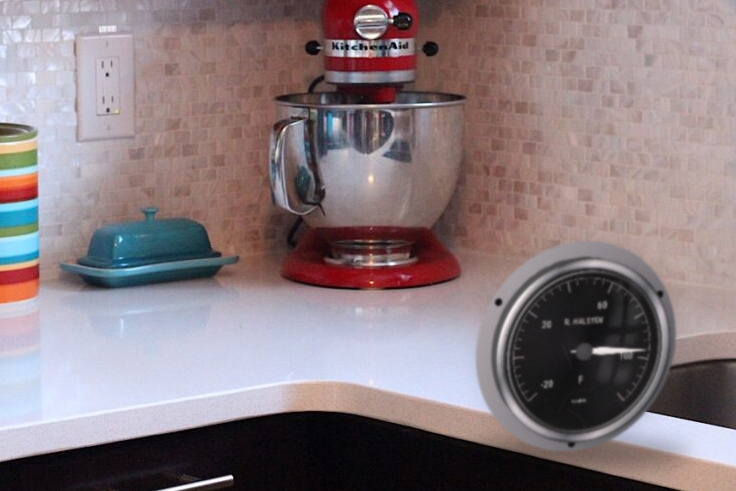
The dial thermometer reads 96,°F
